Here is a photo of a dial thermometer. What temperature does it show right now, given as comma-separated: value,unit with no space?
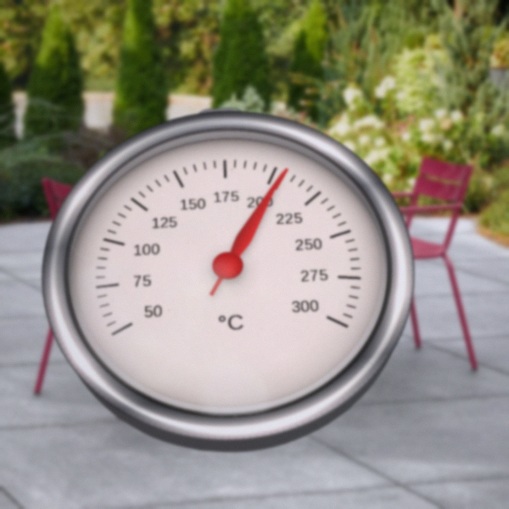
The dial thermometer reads 205,°C
